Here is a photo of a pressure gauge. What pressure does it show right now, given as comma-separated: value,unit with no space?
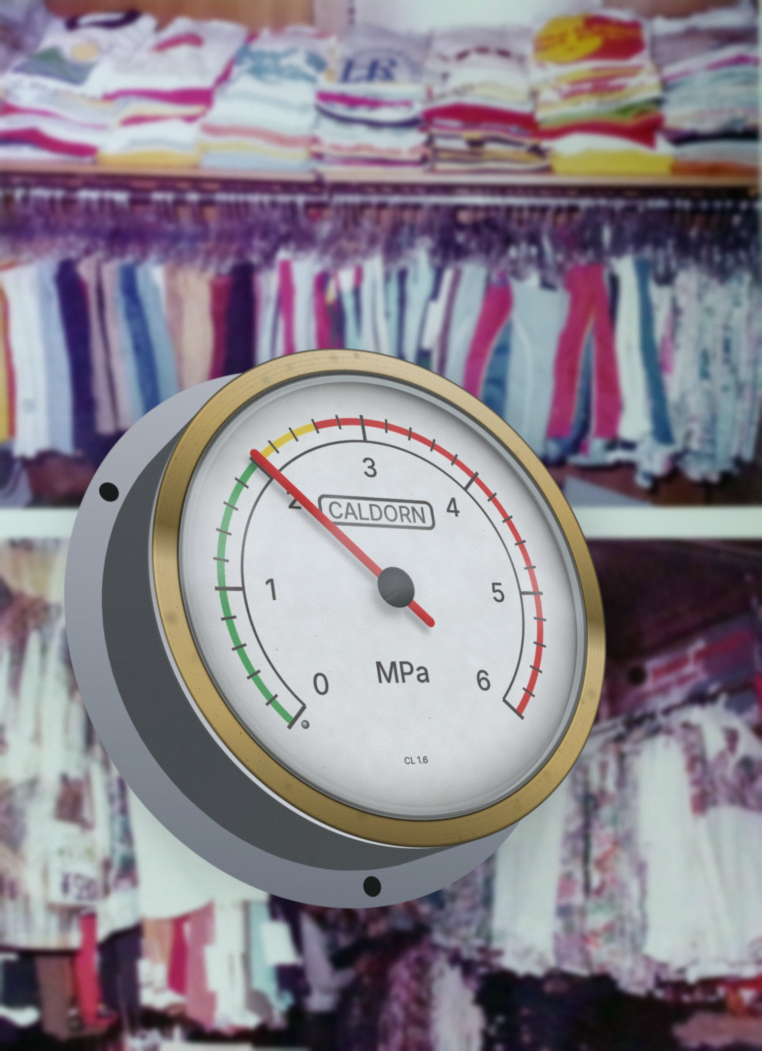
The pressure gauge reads 2,MPa
